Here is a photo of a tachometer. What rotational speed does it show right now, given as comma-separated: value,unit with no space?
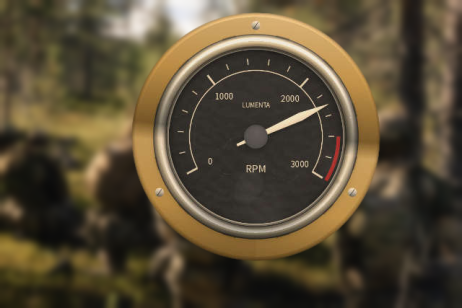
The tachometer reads 2300,rpm
